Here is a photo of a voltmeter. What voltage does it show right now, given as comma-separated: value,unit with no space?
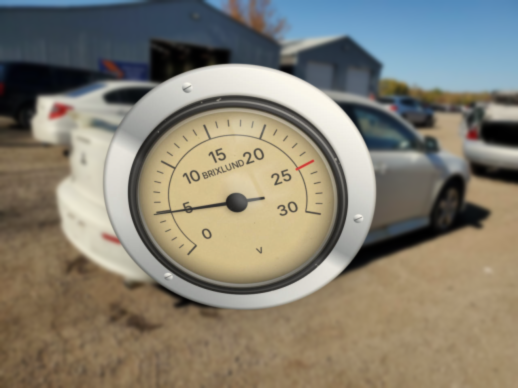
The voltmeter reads 5,V
